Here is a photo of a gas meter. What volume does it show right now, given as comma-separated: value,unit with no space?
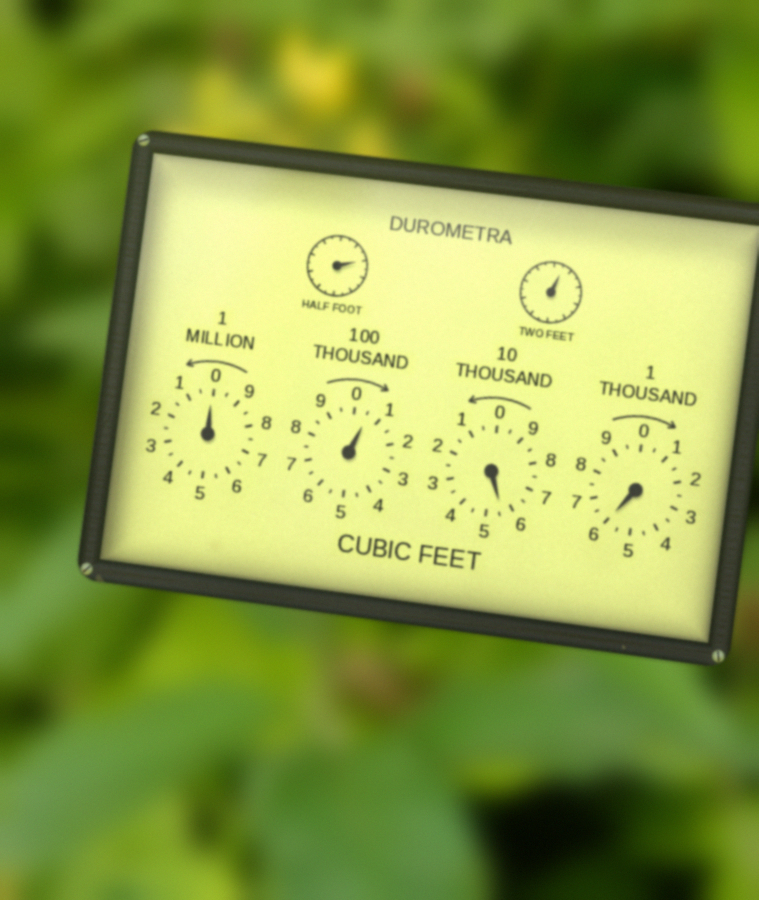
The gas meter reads 5600,ft³
